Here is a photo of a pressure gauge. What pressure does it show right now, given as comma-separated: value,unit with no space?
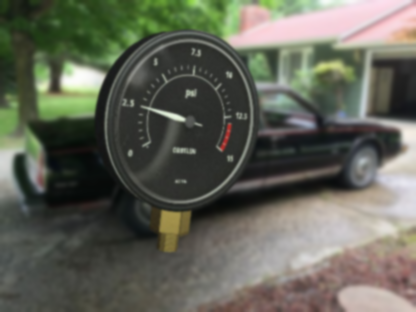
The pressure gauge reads 2.5,psi
